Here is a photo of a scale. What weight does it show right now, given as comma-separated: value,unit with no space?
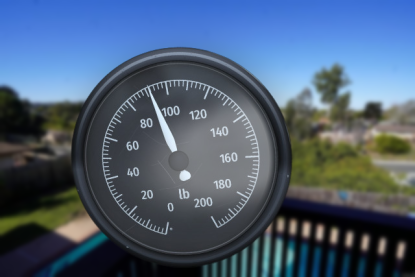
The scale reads 92,lb
